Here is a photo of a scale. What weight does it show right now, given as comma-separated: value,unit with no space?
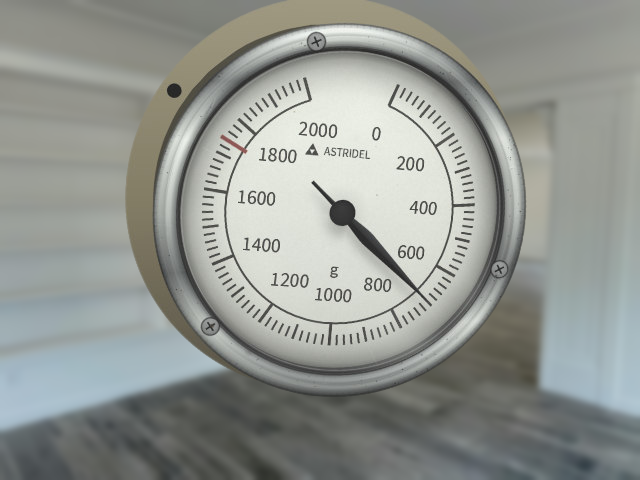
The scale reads 700,g
